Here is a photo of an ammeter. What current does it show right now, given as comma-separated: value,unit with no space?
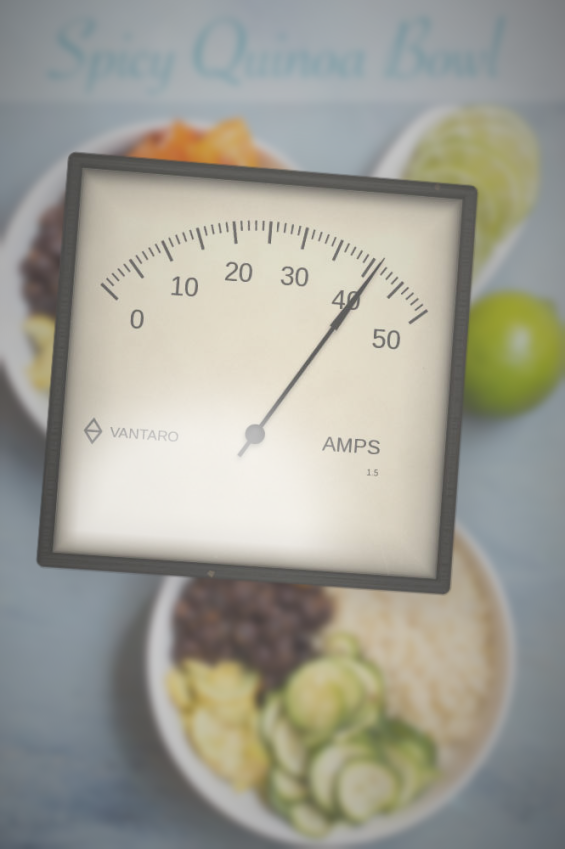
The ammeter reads 41,A
